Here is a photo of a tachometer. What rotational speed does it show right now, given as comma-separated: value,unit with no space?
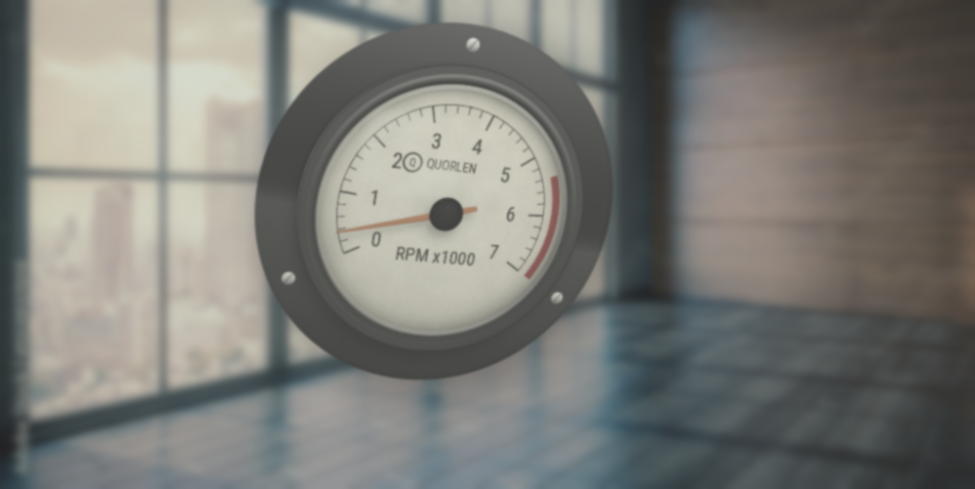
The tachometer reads 400,rpm
